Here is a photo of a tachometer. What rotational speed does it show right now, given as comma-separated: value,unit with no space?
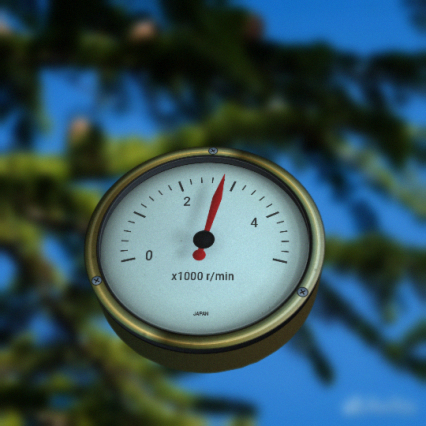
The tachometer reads 2800,rpm
